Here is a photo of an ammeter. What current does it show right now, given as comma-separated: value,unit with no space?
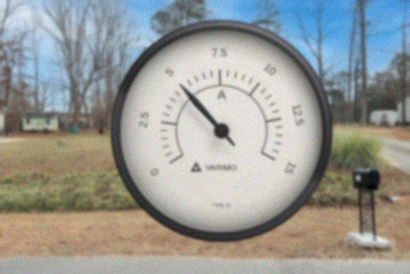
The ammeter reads 5,A
